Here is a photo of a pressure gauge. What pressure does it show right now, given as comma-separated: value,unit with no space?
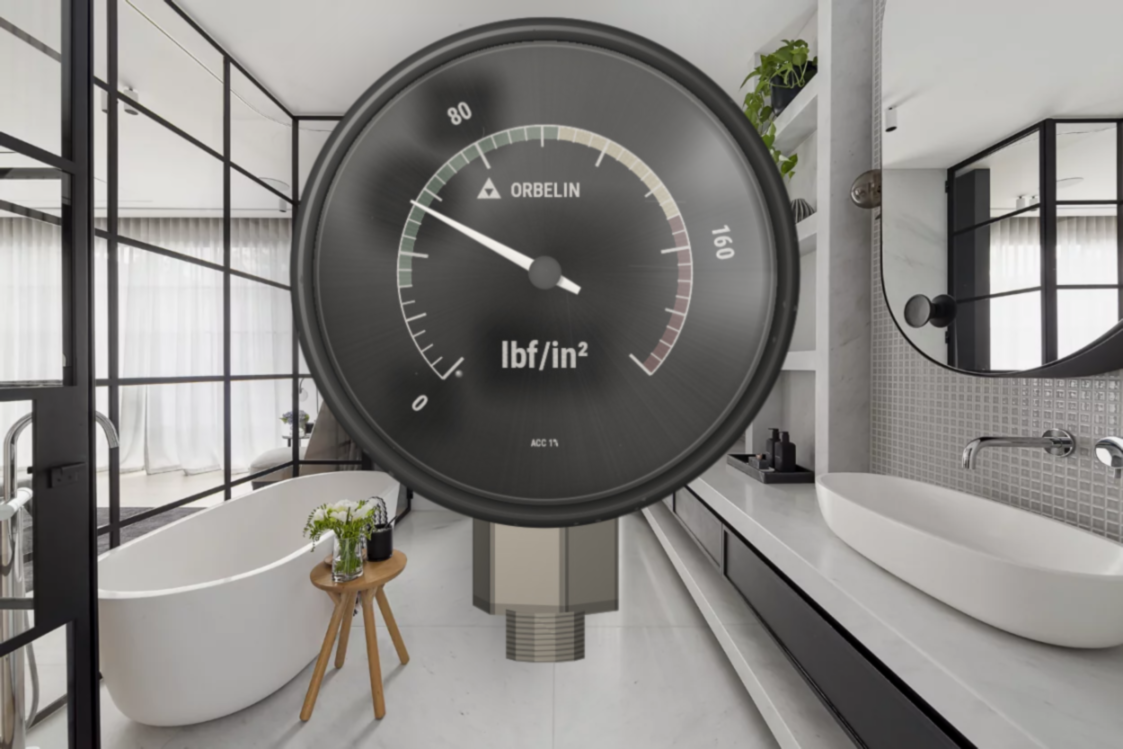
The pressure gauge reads 55,psi
